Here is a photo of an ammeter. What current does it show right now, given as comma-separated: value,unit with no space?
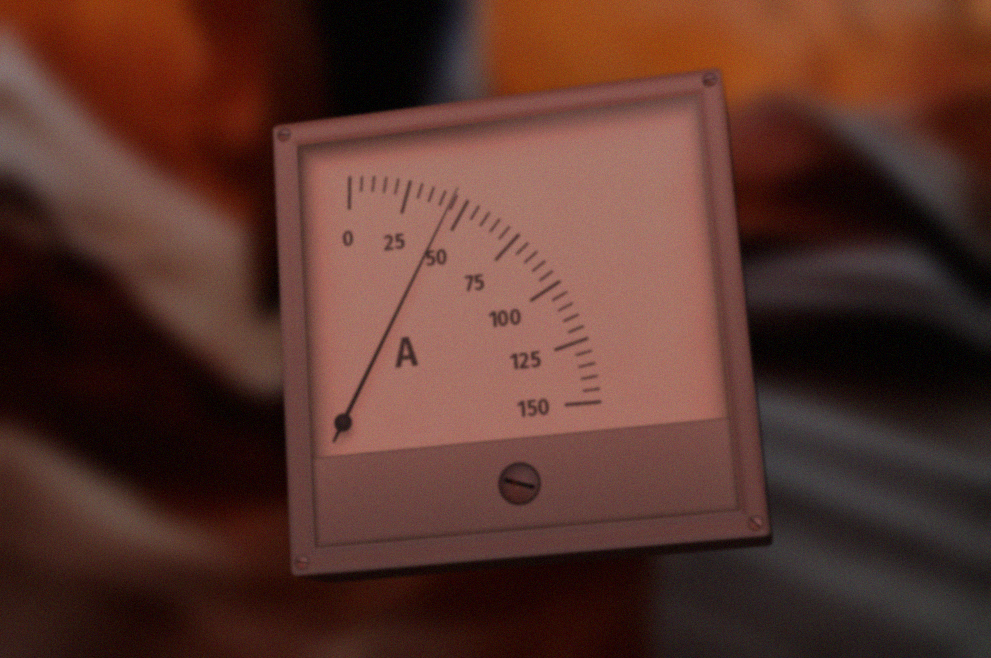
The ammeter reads 45,A
